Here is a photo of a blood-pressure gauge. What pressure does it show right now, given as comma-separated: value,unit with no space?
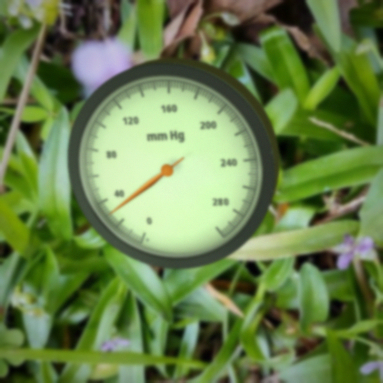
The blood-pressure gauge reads 30,mmHg
